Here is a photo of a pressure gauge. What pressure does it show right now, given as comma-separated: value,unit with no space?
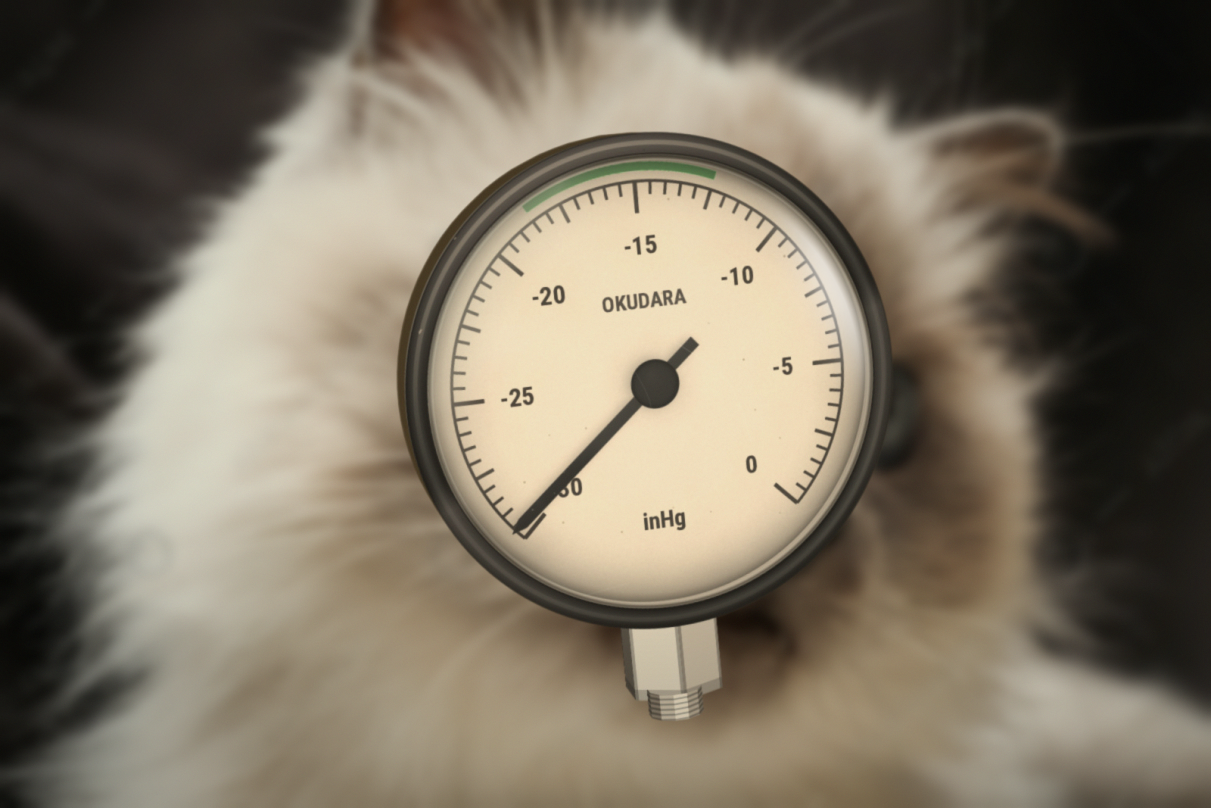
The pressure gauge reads -29.5,inHg
